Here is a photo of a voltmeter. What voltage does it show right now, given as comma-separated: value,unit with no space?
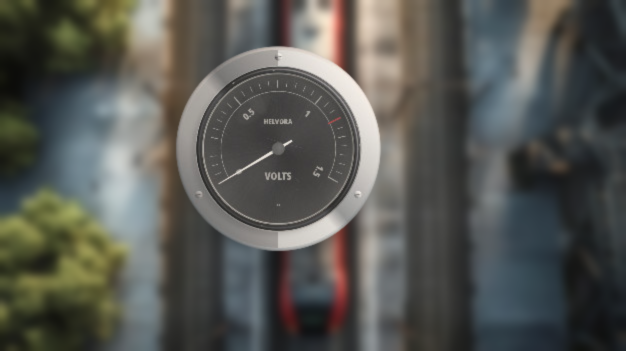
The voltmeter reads 0,V
